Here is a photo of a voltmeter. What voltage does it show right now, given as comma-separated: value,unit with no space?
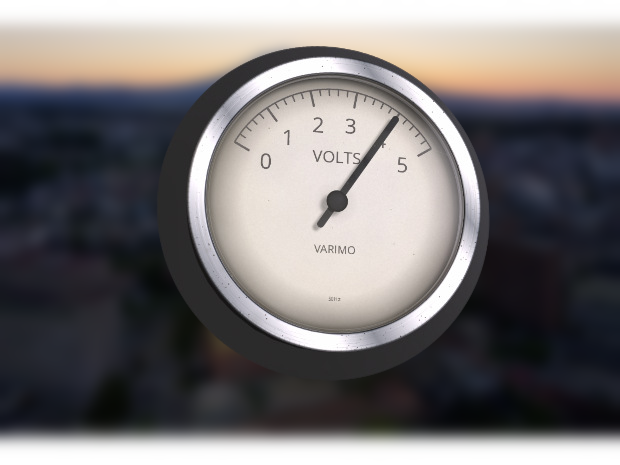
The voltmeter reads 4,V
